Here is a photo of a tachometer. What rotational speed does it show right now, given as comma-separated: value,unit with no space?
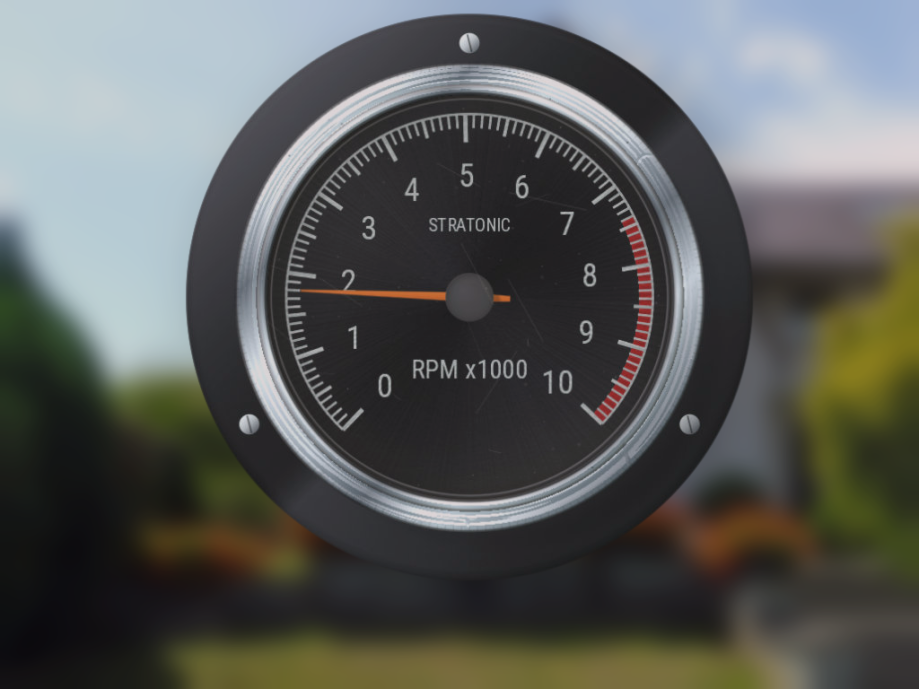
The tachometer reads 1800,rpm
